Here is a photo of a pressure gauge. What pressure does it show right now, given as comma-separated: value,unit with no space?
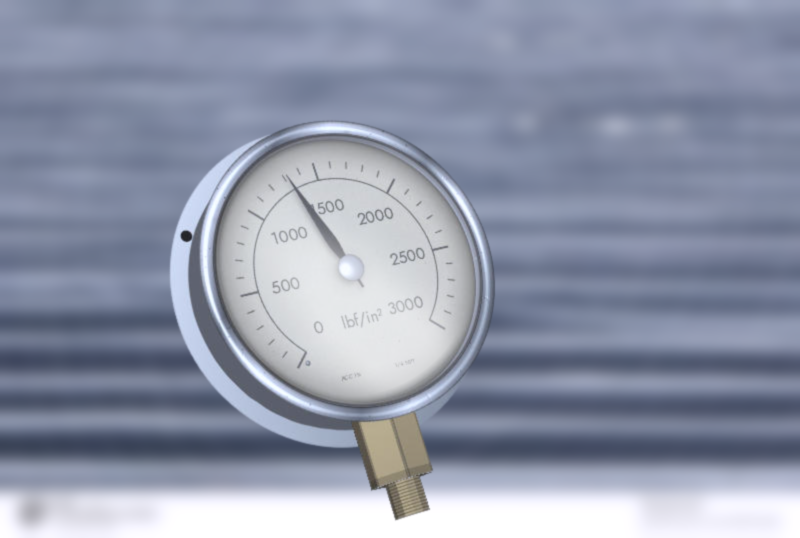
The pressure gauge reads 1300,psi
